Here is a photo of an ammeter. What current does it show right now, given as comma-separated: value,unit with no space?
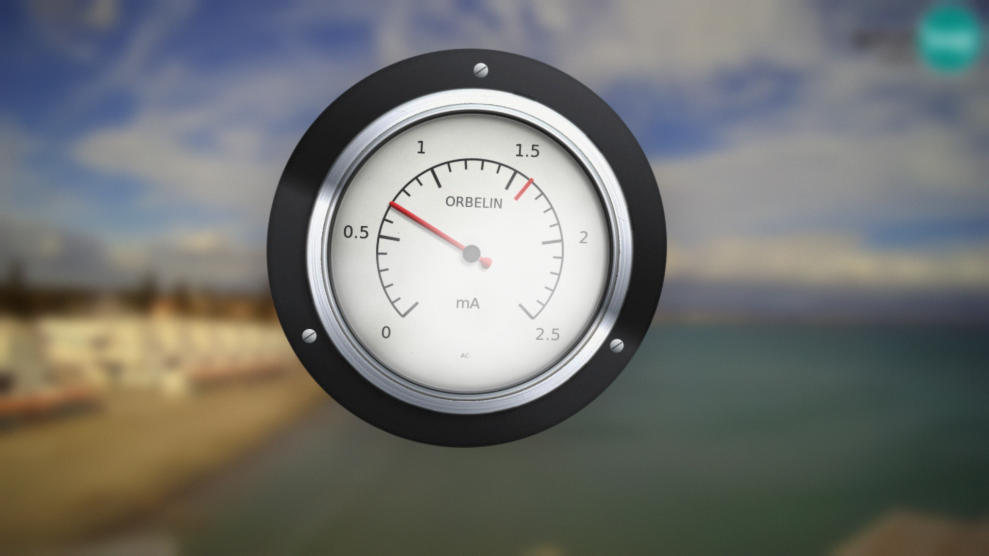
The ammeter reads 0.7,mA
